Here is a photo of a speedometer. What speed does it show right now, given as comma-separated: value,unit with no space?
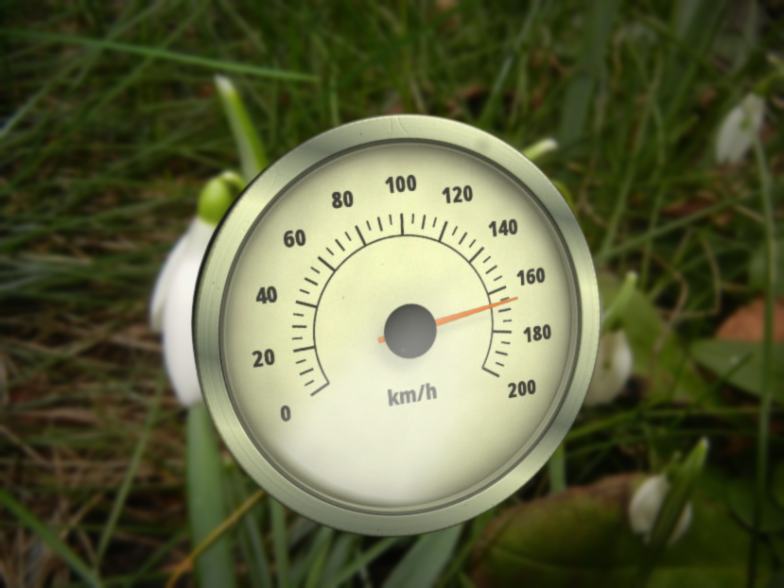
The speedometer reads 165,km/h
